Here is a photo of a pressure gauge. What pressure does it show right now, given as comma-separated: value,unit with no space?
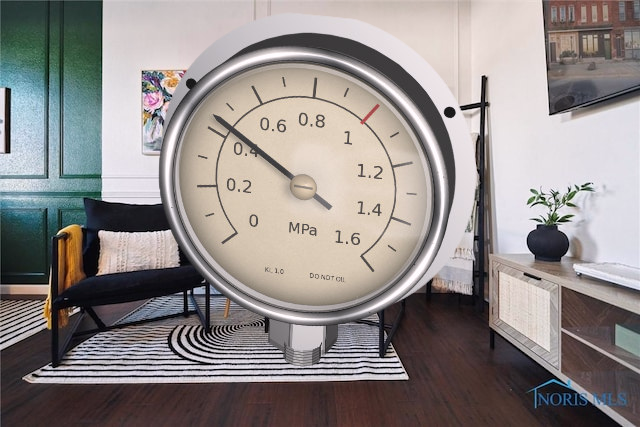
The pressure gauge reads 0.45,MPa
